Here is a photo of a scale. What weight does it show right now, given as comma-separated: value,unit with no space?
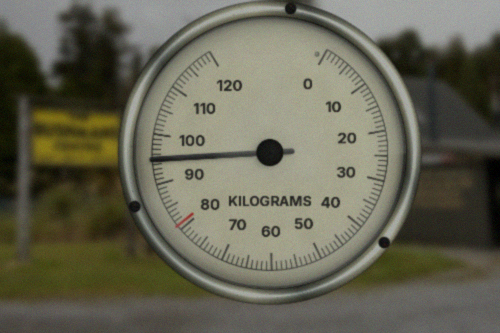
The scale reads 95,kg
